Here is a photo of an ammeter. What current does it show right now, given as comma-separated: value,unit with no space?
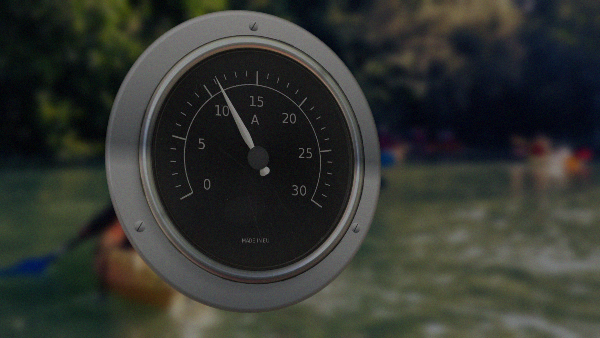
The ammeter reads 11,A
